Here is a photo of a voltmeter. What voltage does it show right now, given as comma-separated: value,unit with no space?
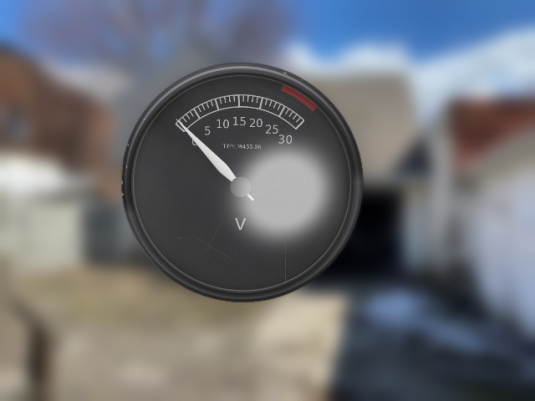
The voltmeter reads 1,V
